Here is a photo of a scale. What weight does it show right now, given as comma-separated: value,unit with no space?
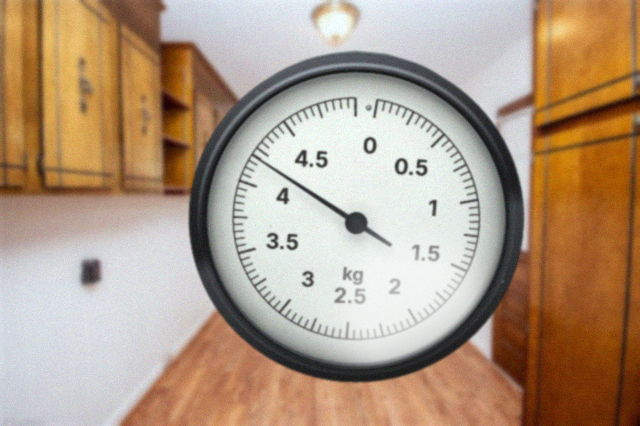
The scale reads 4.2,kg
